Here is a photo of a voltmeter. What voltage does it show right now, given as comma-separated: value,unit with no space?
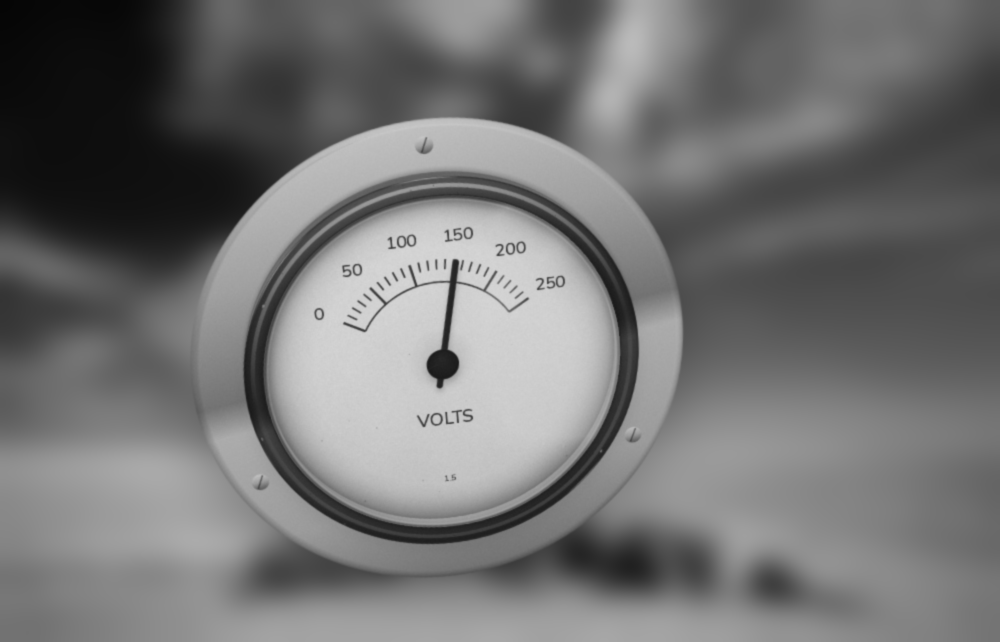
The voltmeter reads 150,V
